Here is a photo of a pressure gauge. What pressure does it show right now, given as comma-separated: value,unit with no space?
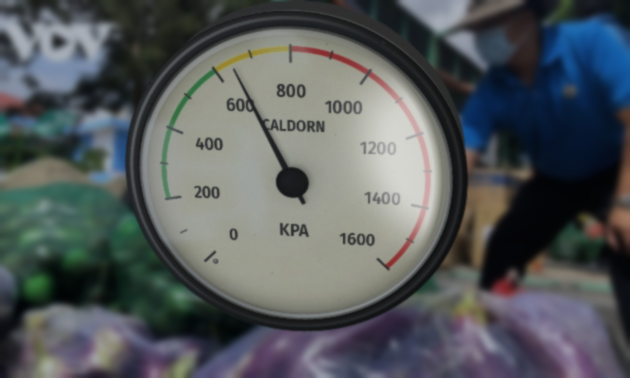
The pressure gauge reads 650,kPa
